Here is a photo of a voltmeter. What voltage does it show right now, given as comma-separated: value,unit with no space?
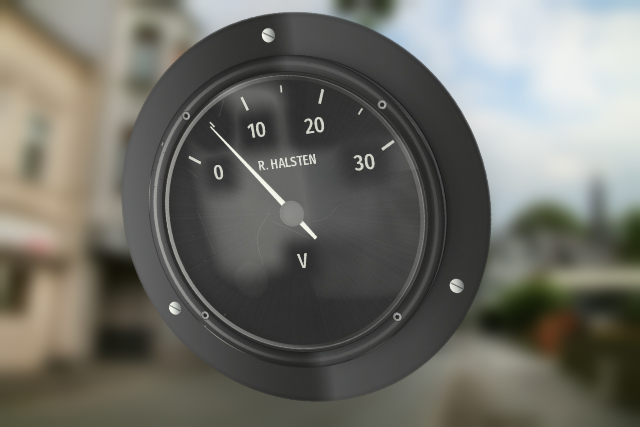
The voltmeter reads 5,V
